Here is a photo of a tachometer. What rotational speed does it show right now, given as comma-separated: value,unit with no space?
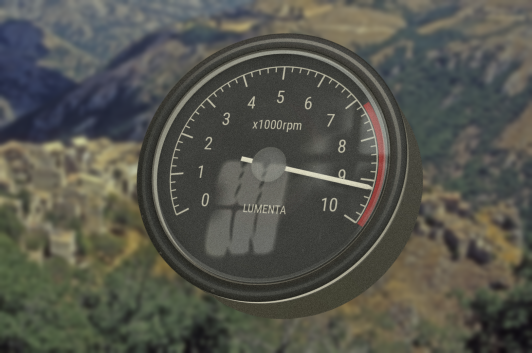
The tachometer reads 9200,rpm
